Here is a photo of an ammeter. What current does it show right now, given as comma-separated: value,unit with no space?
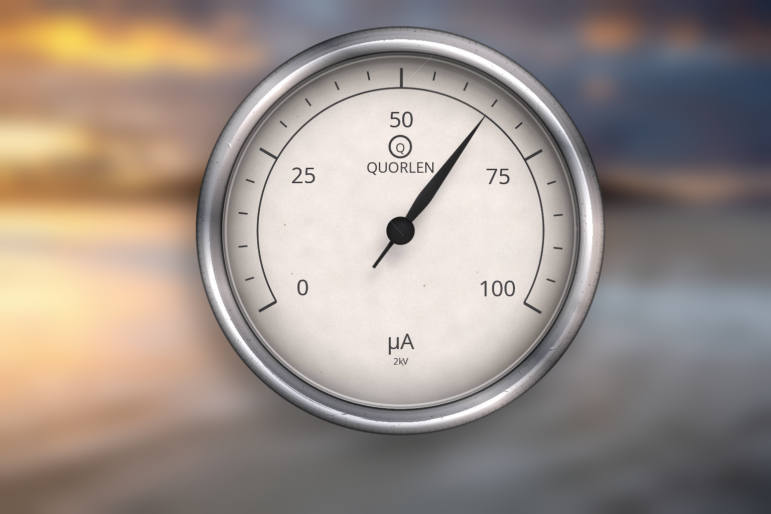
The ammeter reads 65,µA
